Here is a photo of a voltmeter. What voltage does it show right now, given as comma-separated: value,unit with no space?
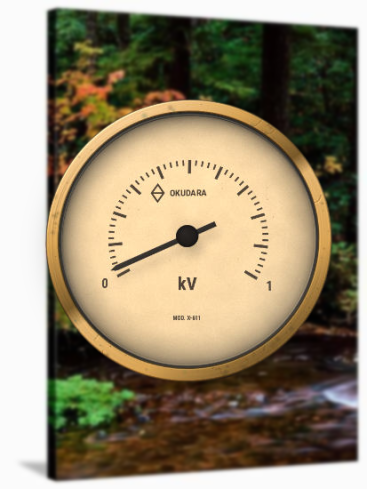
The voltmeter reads 0.02,kV
